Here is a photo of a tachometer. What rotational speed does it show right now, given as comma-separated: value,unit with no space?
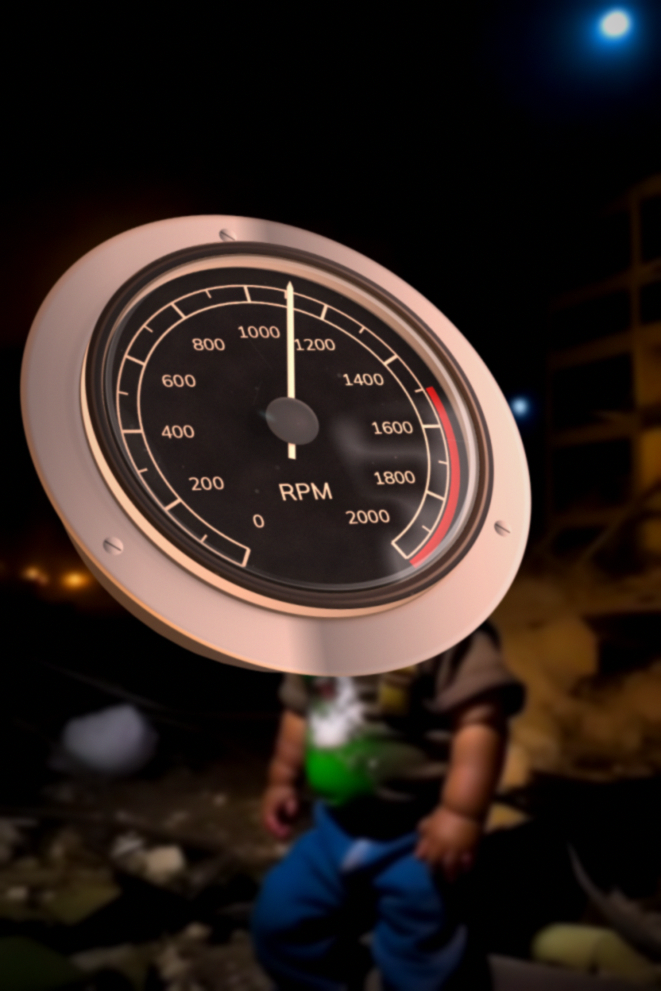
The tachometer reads 1100,rpm
